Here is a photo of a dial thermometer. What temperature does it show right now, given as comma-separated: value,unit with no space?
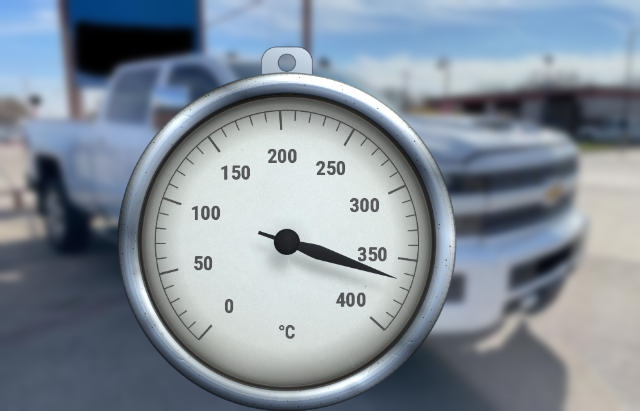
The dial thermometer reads 365,°C
